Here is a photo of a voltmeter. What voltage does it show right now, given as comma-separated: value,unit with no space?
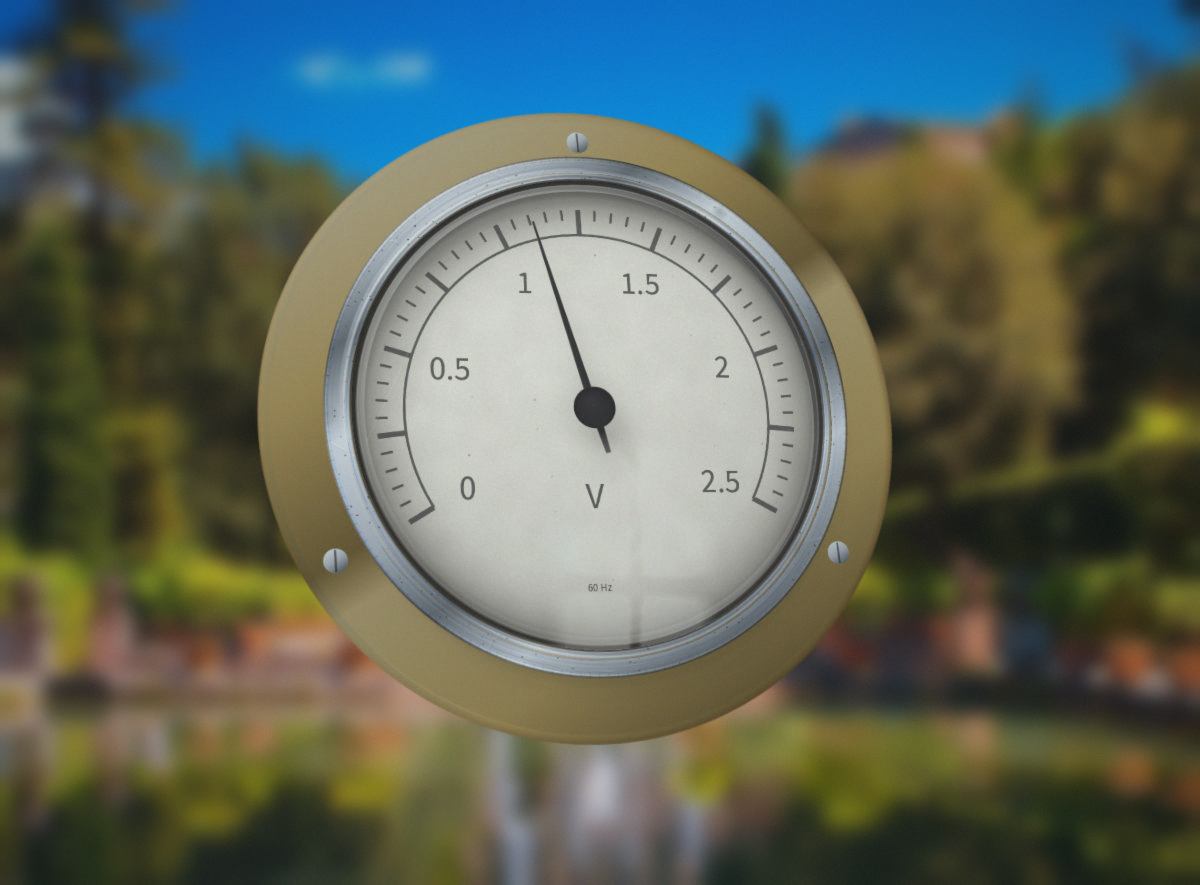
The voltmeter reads 1.1,V
